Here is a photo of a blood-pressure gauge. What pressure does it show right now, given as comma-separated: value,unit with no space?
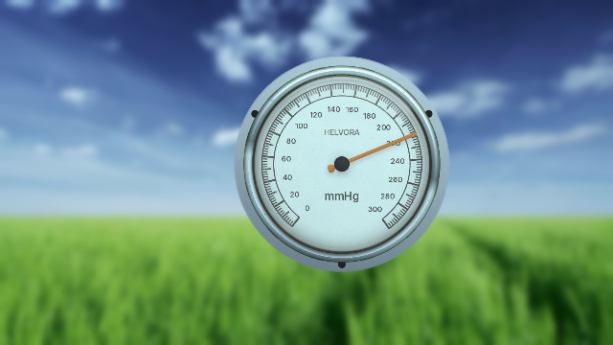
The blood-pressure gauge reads 220,mmHg
